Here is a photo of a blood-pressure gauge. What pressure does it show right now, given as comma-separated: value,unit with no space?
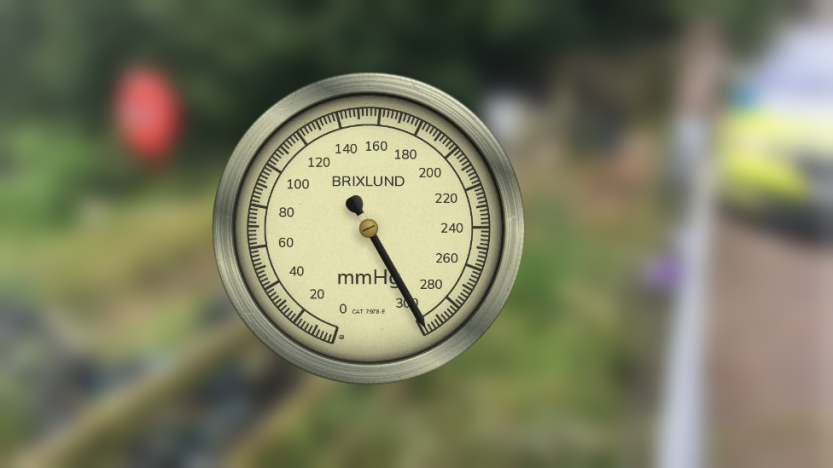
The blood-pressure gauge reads 298,mmHg
